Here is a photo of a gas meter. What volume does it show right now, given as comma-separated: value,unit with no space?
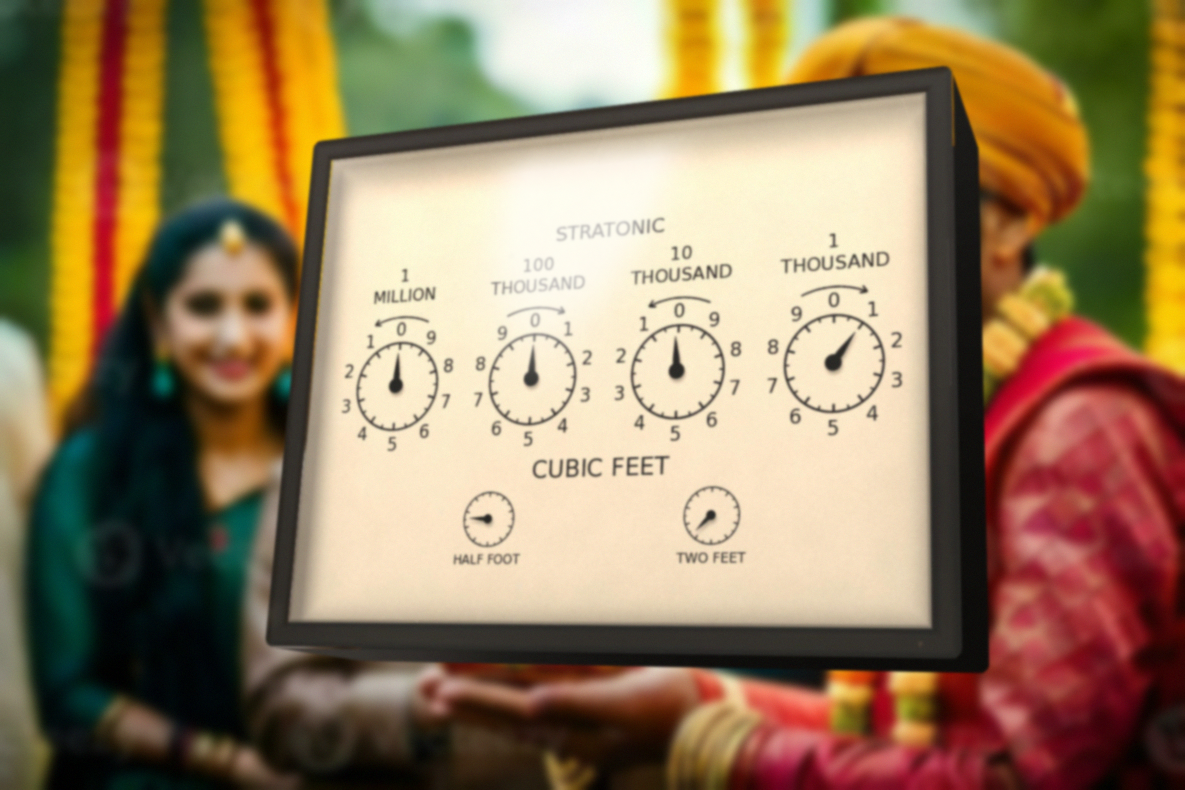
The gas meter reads 100,ft³
